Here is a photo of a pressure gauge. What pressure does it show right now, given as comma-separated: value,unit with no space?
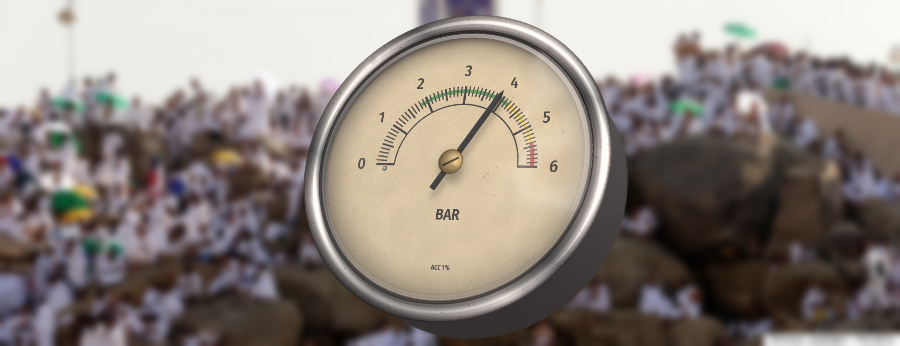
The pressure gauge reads 4,bar
